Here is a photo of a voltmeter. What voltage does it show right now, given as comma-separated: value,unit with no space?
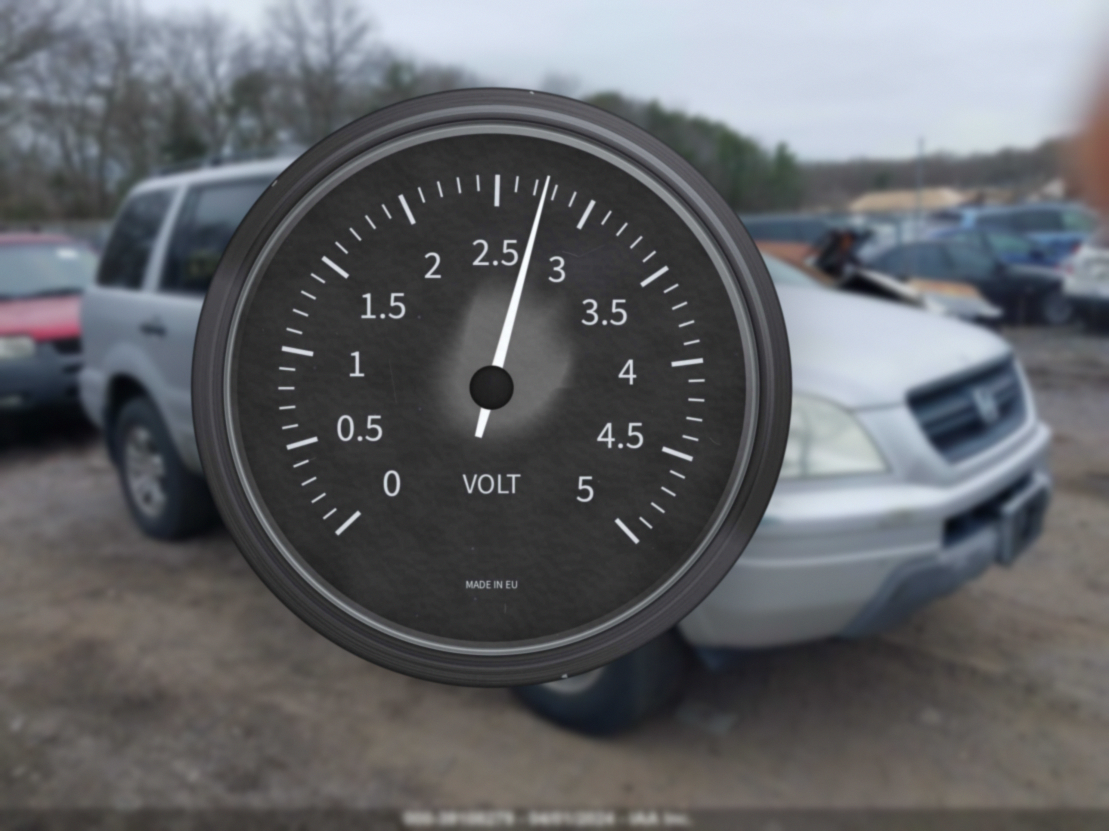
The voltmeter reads 2.75,V
